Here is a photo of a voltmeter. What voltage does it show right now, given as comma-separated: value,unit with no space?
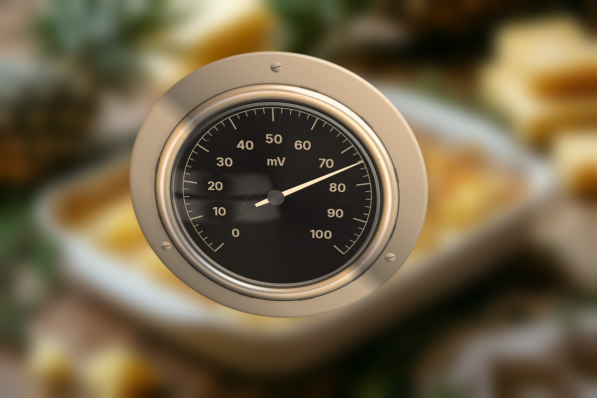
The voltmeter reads 74,mV
